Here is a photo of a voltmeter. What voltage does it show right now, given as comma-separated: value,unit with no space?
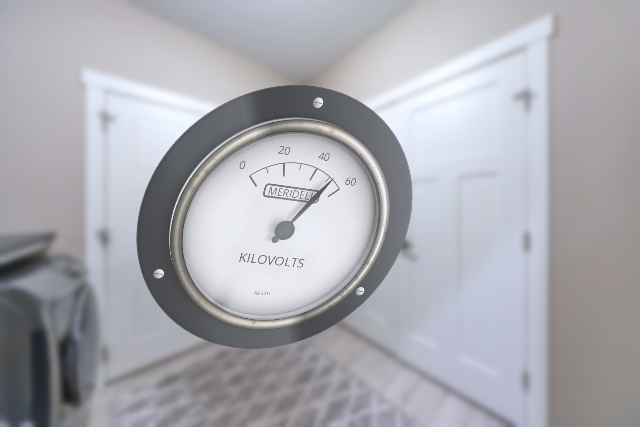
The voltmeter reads 50,kV
